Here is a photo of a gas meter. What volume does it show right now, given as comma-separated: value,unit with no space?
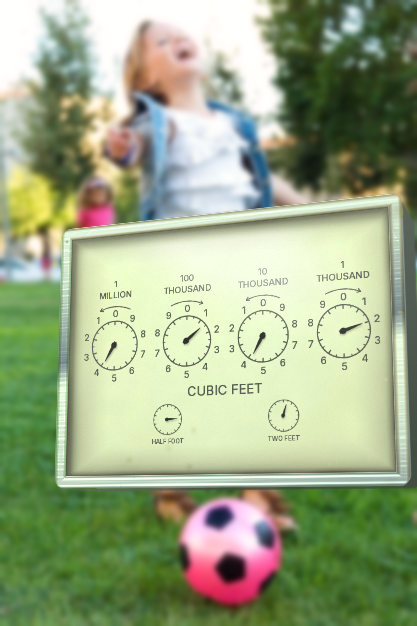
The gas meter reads 414200,ft³
